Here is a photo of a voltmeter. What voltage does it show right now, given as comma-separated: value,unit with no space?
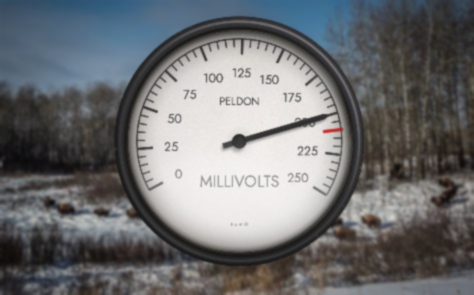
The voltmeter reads 200,mV
